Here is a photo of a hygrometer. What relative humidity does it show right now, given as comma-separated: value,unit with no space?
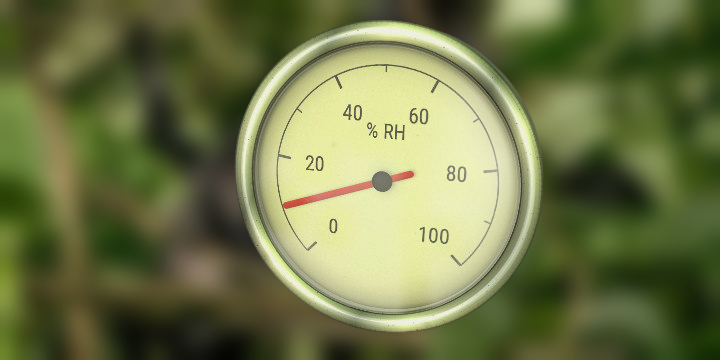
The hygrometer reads 10,%
